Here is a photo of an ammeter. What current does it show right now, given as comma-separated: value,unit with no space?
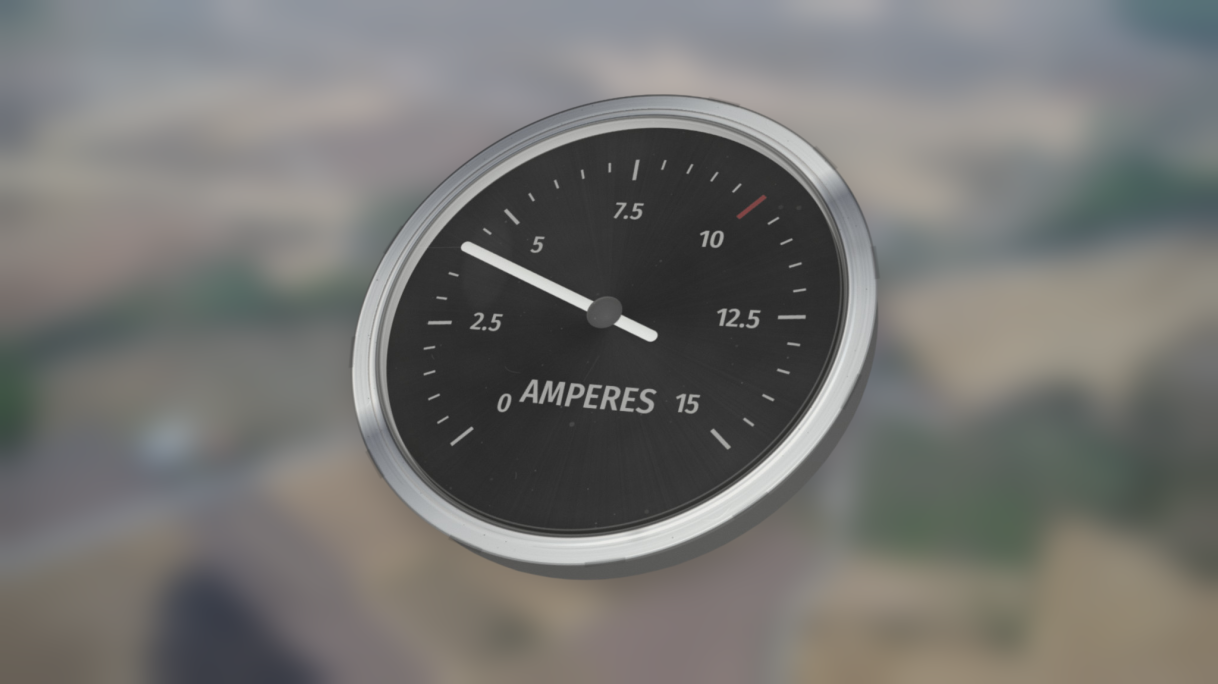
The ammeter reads 4,A
